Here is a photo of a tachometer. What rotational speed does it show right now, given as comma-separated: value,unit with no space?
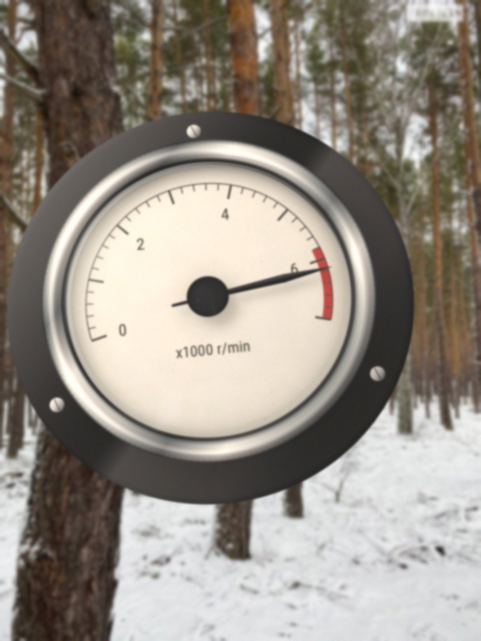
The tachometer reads 6200,rpm
